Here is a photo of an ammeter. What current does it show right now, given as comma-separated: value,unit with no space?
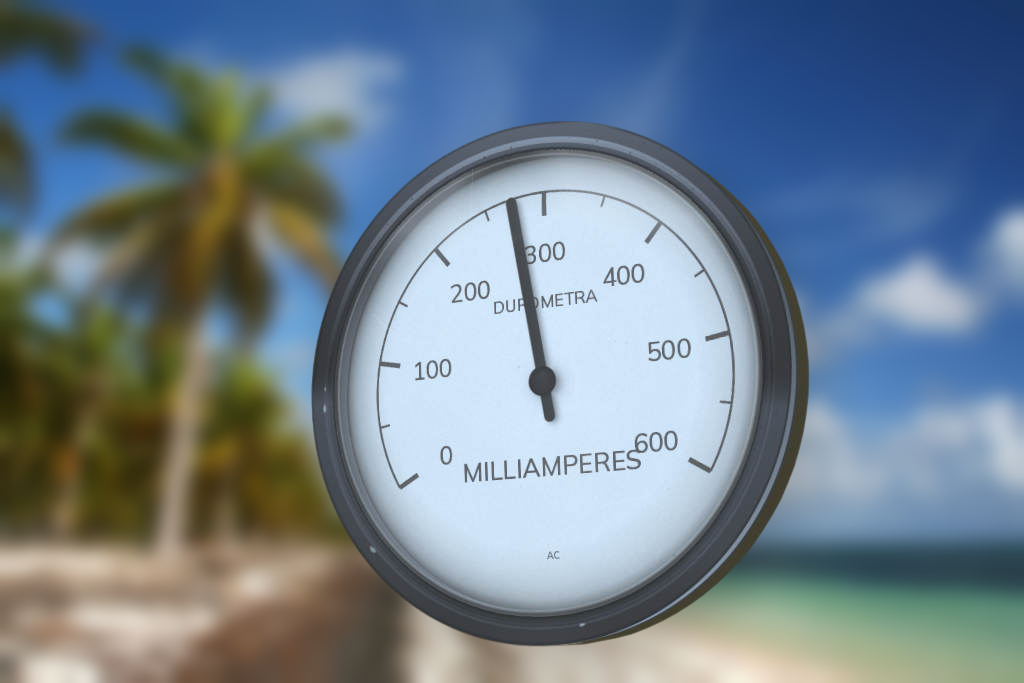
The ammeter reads 275,mA
